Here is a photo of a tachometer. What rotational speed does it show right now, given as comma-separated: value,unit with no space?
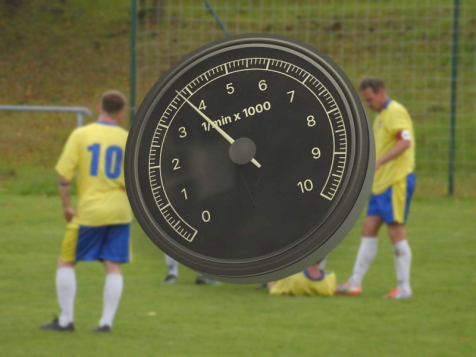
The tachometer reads 3800,rpm
